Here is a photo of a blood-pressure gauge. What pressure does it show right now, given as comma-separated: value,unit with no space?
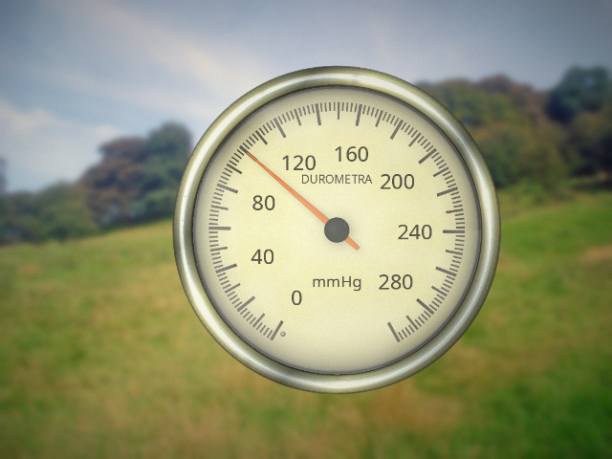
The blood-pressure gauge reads 100,mmHg
